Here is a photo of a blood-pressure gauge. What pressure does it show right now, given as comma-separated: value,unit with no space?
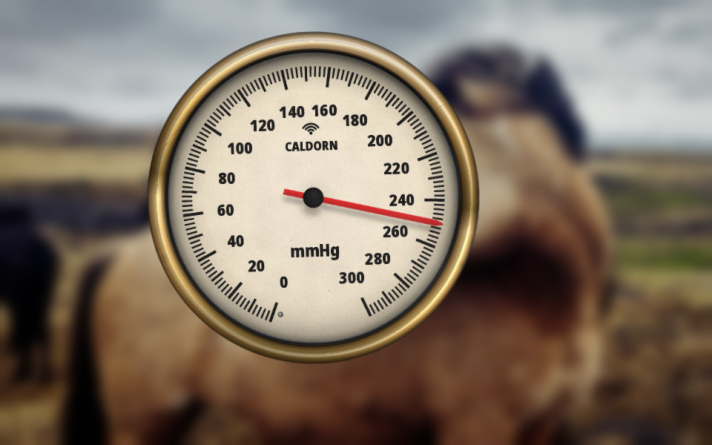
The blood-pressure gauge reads 250,mmHg
